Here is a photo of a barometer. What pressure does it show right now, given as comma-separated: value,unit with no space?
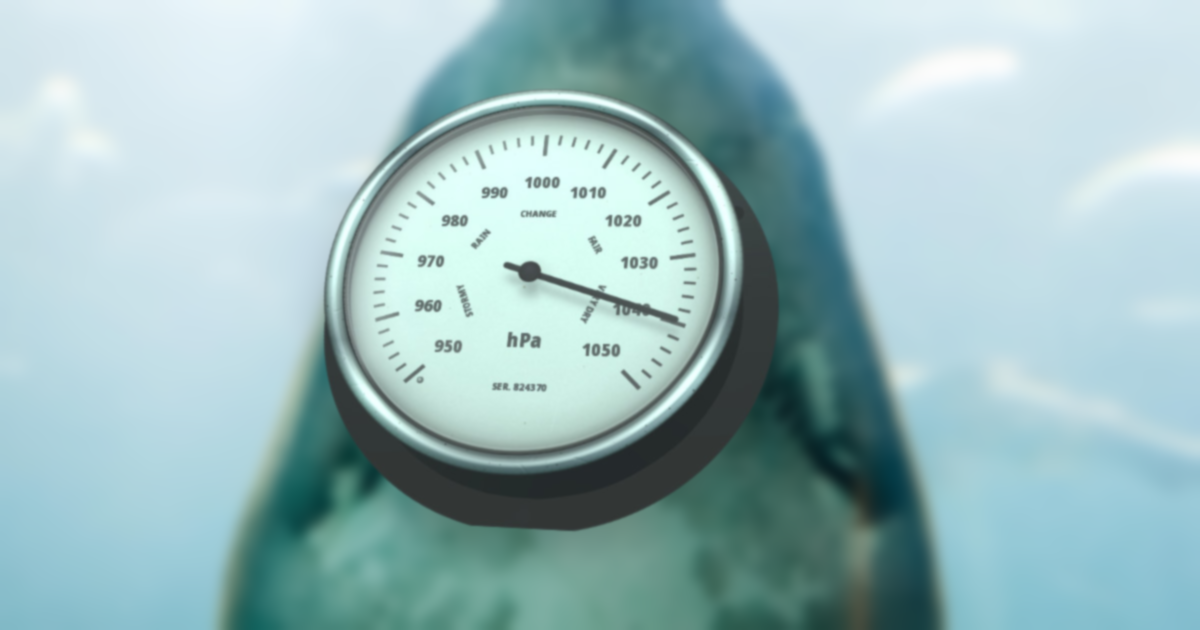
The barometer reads 1040,hPa
